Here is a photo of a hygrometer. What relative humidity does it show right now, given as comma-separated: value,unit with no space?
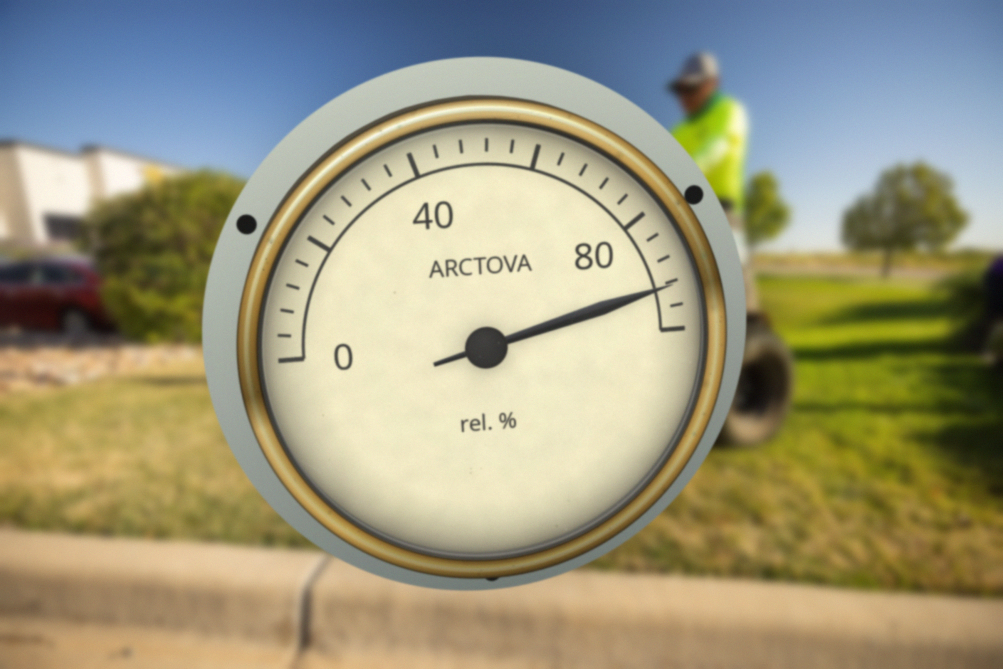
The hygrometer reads 92,%
